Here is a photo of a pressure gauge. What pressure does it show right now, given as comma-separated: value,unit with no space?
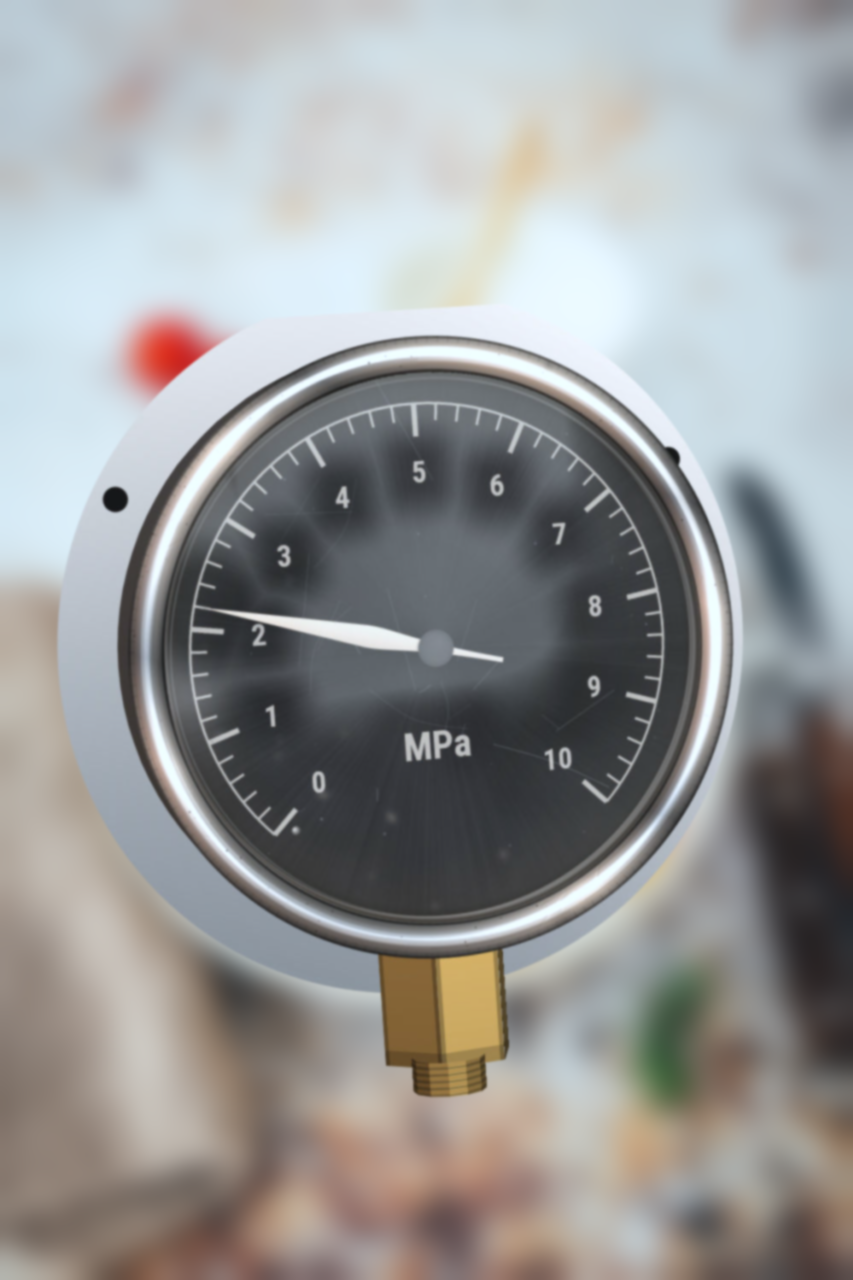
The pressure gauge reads 2.2,MPa
